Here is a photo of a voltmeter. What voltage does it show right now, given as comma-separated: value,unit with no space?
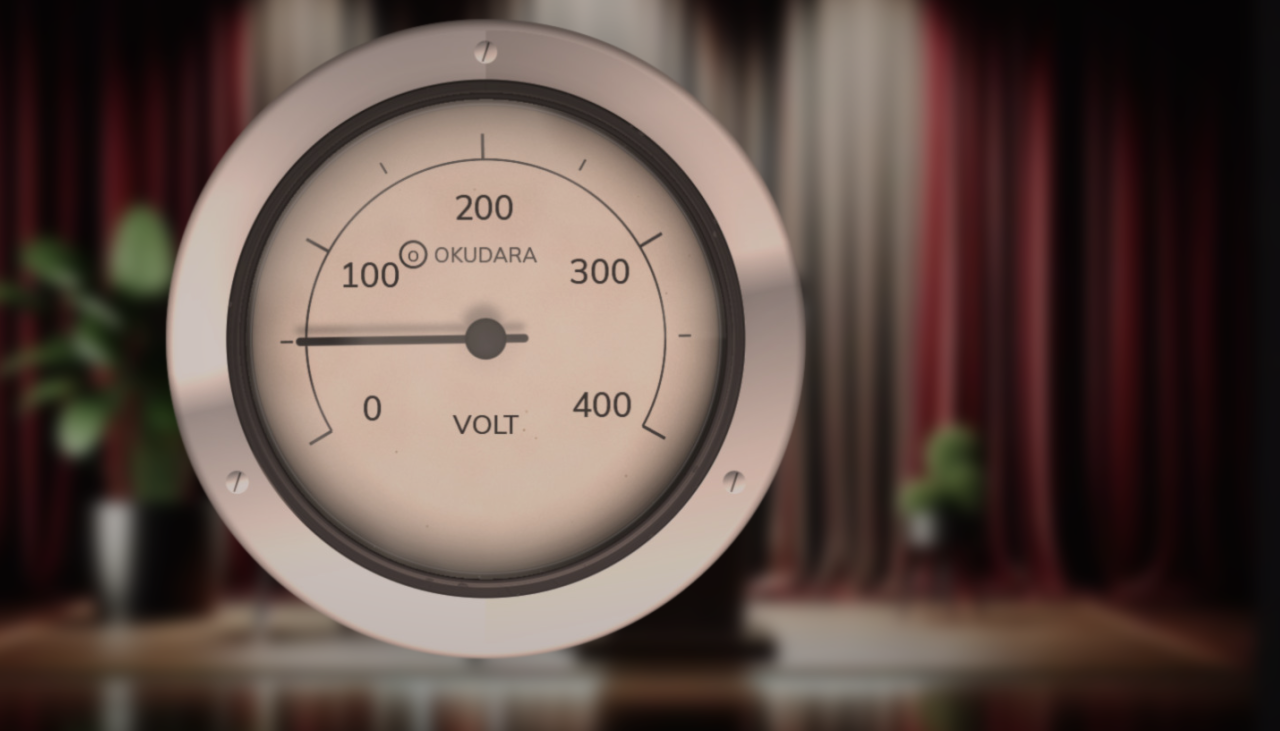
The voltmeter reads 50,V
